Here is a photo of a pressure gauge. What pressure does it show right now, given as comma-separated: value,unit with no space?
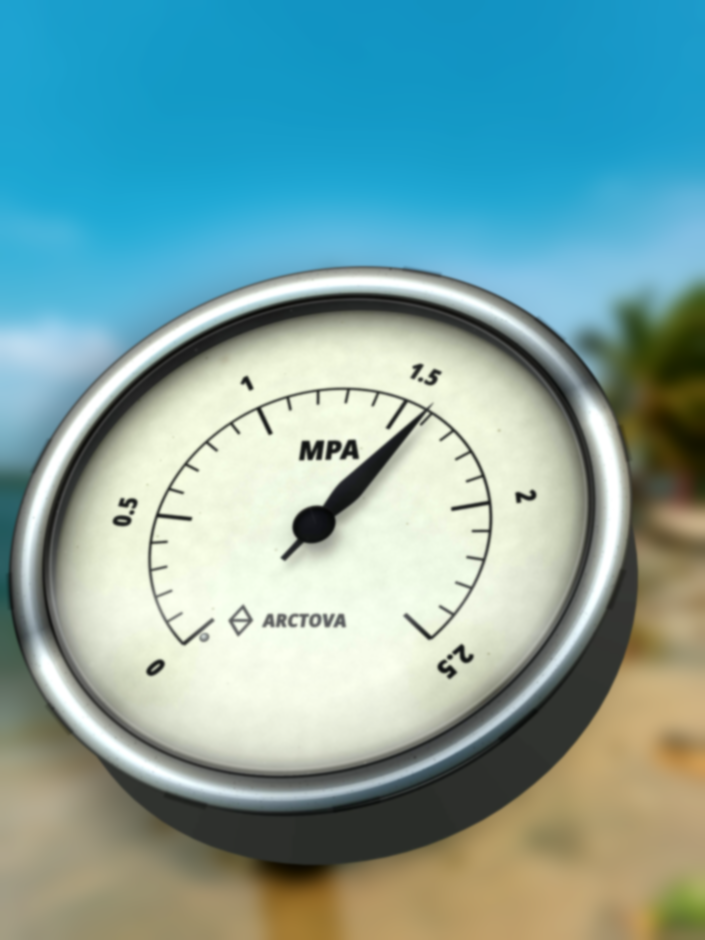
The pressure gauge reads 1.6,MPa
